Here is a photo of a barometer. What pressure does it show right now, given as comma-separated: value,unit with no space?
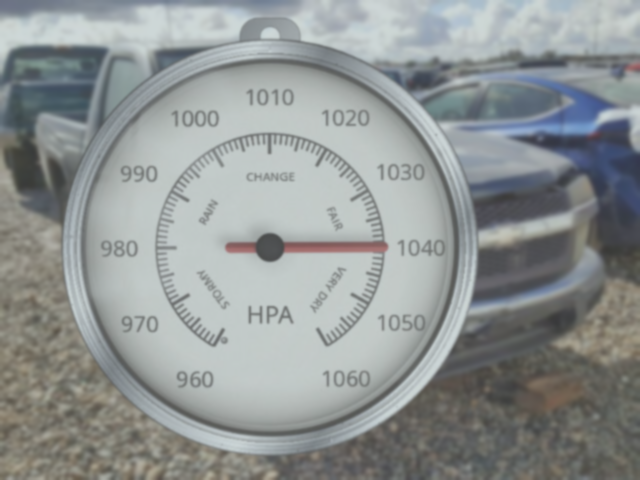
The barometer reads 1040,hPa
